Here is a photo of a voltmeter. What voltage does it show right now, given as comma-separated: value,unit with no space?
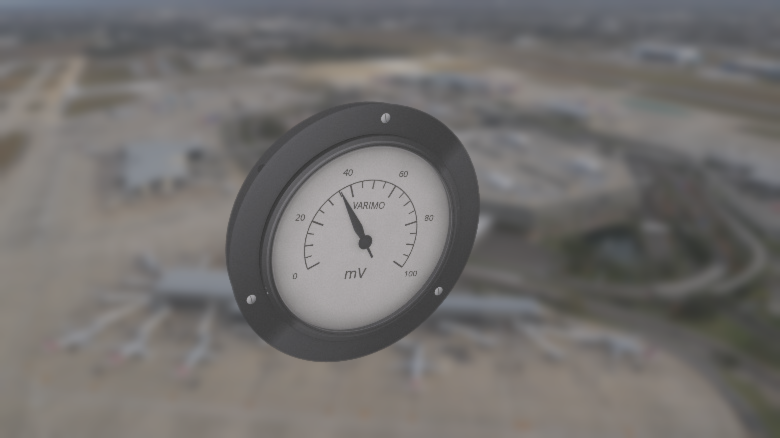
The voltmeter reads 35,mV
